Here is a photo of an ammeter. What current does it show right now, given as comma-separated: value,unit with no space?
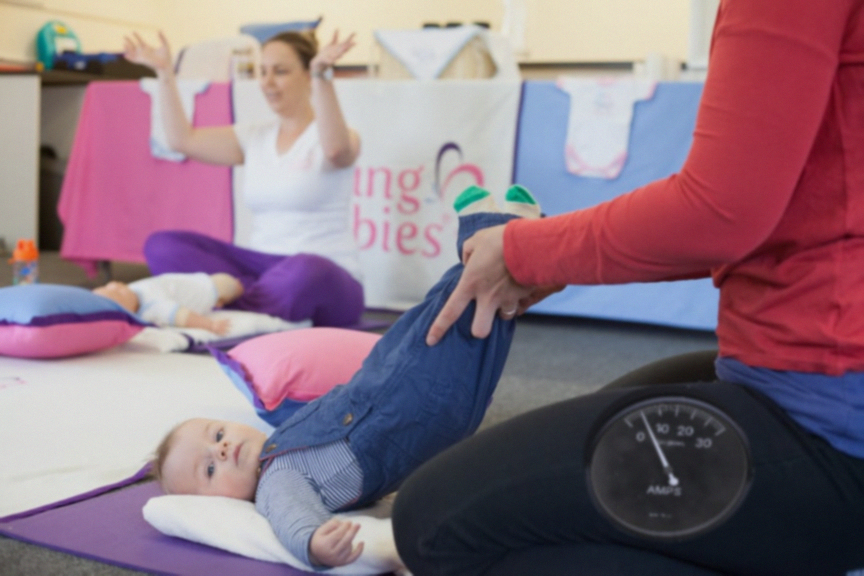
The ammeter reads 5,A
